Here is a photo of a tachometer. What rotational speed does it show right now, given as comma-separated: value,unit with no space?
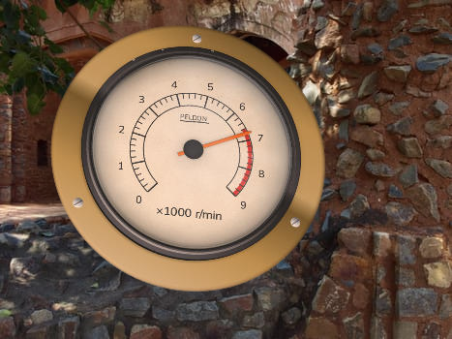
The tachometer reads 6800,rpm
